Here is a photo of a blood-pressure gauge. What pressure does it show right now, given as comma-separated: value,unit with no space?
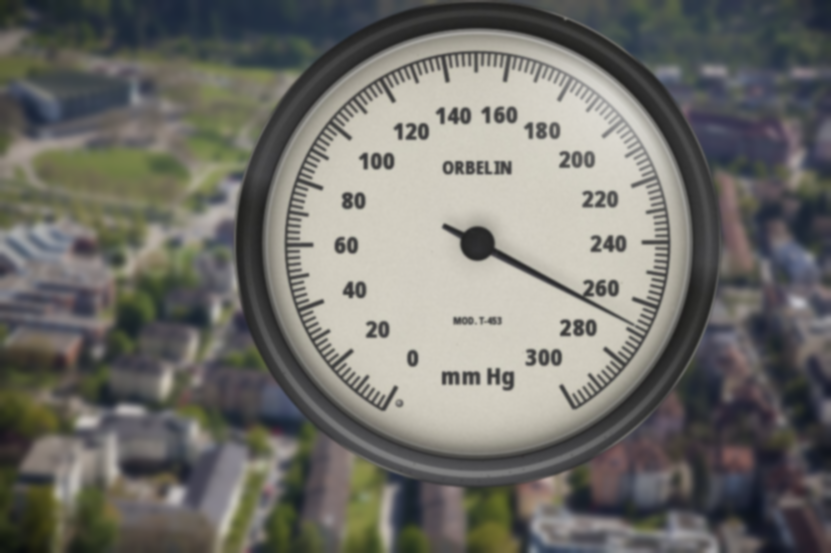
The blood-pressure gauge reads 268,mmHg
